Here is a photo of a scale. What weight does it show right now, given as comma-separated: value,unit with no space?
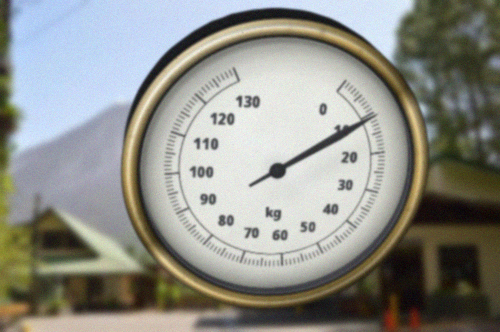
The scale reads 10,kg
